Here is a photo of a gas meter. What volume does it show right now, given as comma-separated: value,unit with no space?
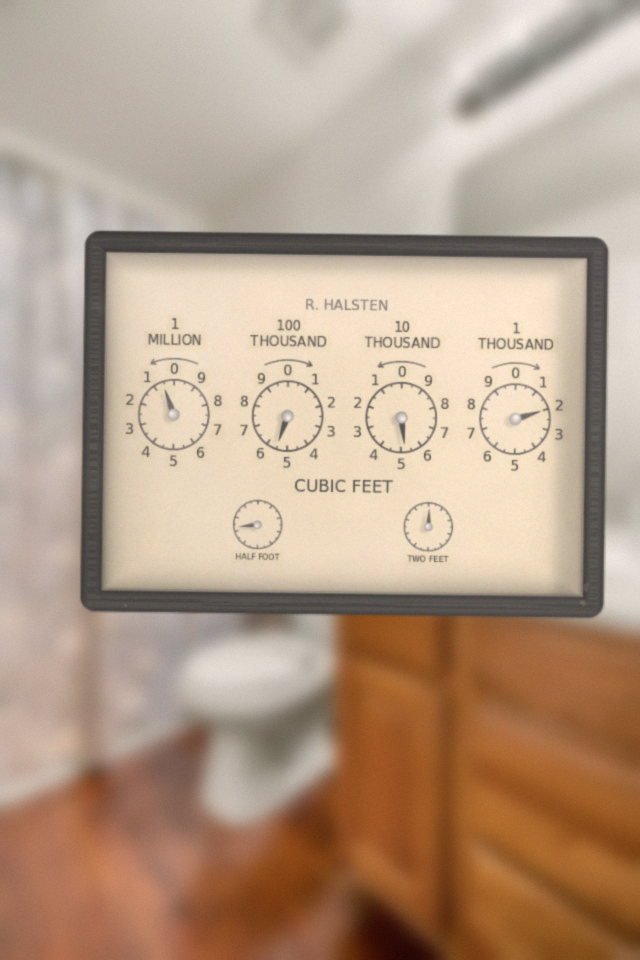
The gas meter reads 55200,ft³
